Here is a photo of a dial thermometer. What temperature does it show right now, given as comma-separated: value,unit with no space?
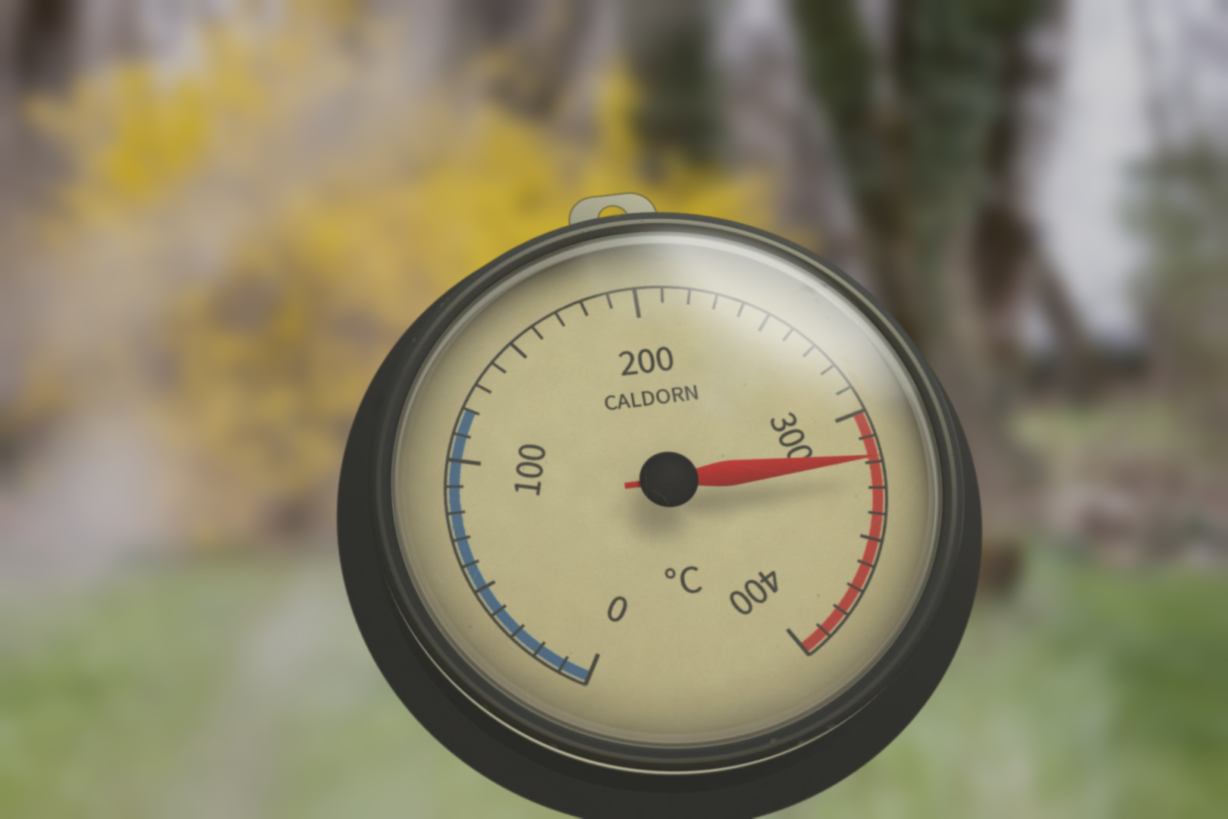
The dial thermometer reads 320,°C
